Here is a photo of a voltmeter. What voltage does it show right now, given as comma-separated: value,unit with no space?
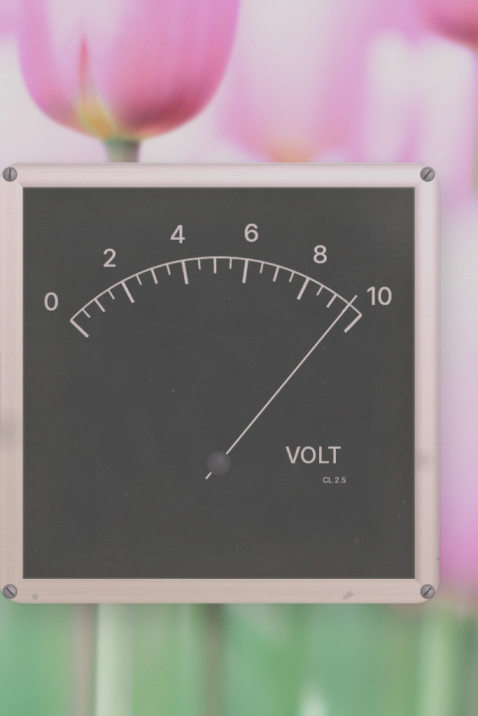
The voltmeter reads 9.5,V
